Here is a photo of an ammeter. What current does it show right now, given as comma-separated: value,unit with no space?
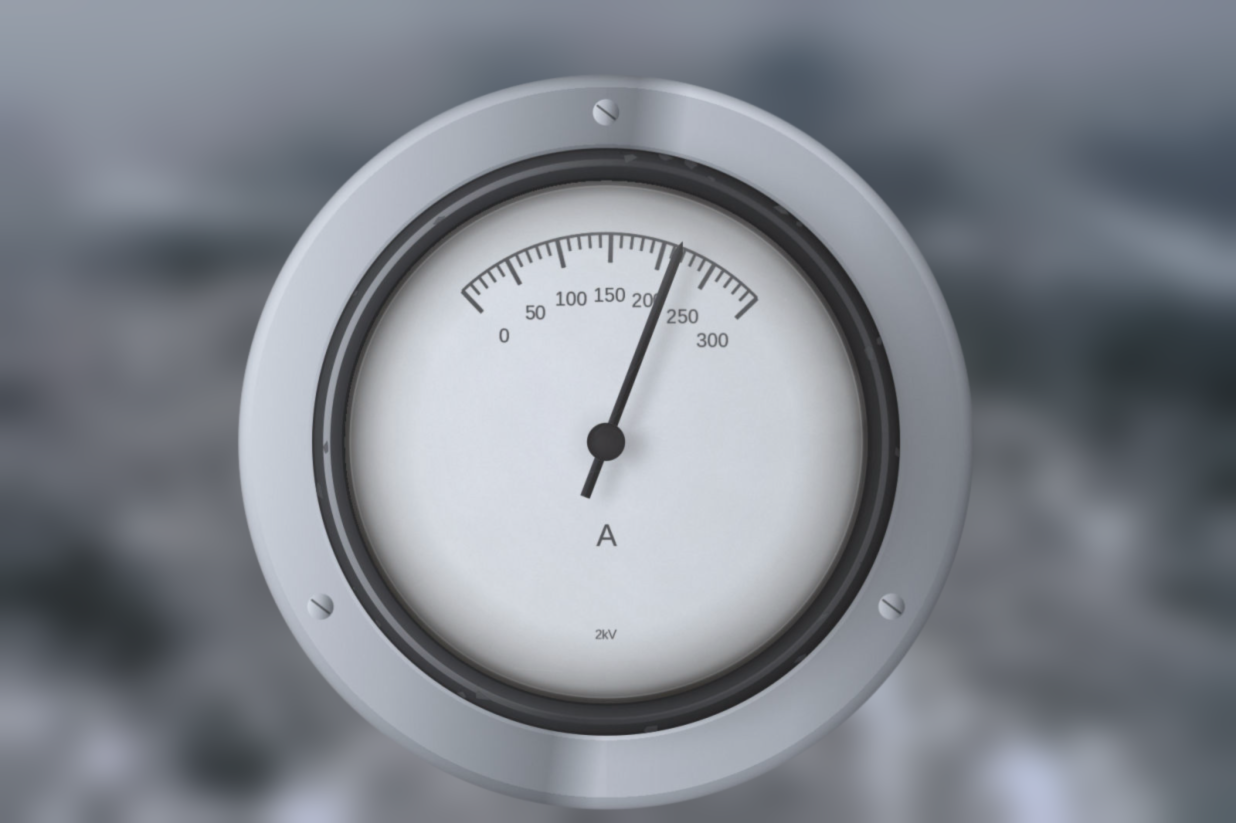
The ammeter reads 215,A
